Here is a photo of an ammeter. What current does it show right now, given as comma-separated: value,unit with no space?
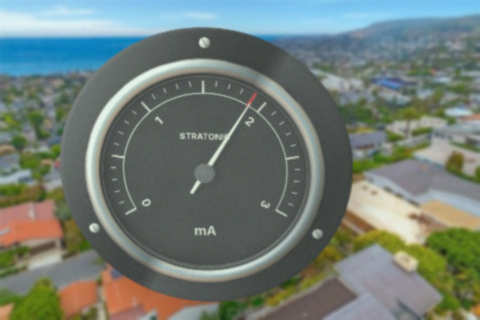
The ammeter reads 1.9,mA
